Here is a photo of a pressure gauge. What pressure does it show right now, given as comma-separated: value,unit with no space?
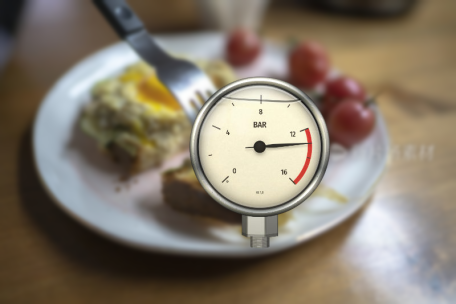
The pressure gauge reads 13,bar
